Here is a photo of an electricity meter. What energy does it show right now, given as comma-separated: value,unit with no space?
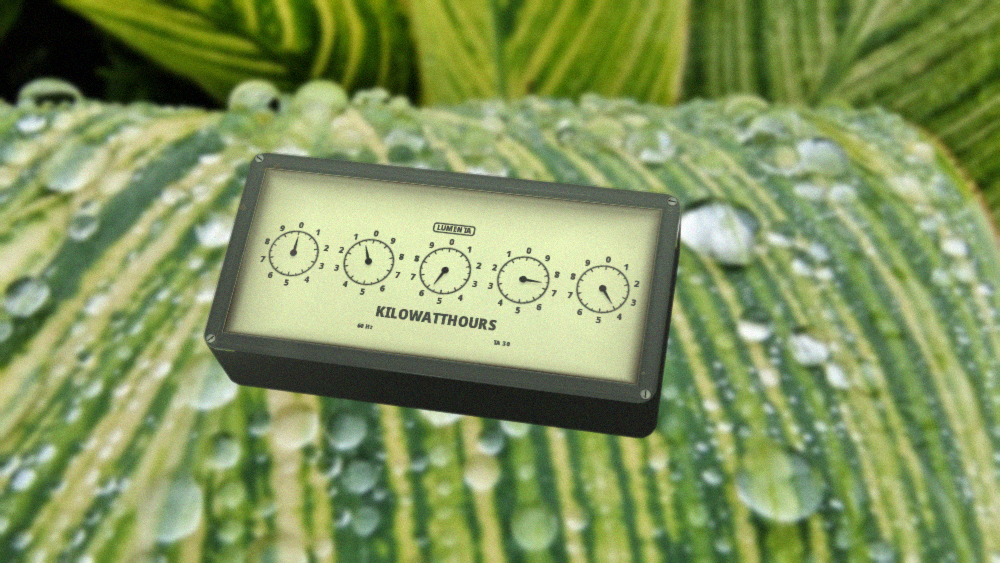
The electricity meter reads 574,kWh
